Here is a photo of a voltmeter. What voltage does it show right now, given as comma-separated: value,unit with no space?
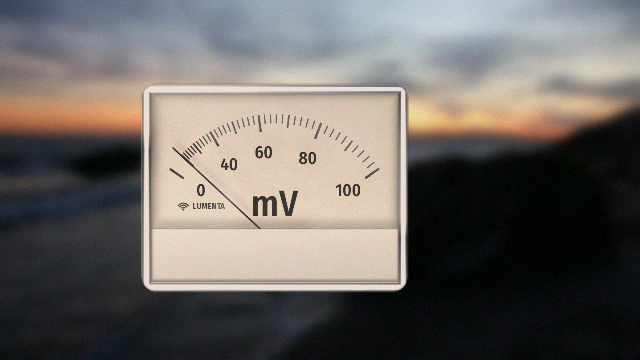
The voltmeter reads 20,mV
